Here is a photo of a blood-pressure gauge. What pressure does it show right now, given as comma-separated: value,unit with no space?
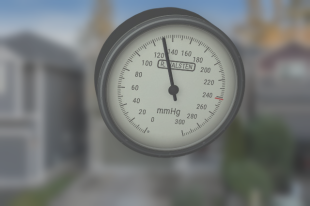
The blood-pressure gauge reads 130,mmHg
